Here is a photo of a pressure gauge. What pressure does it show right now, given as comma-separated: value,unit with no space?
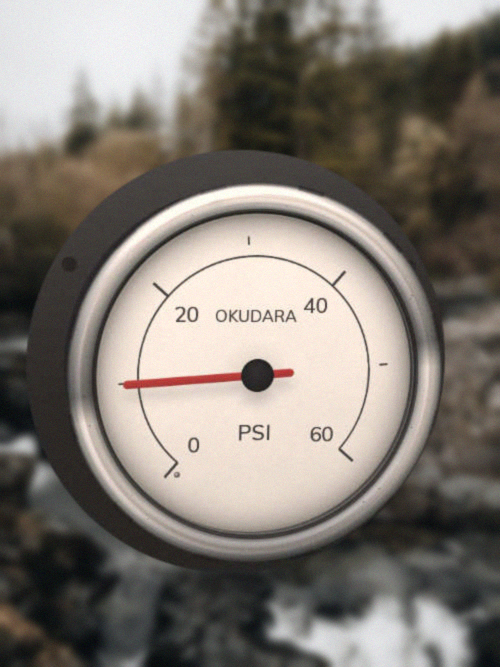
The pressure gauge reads 10,psi
